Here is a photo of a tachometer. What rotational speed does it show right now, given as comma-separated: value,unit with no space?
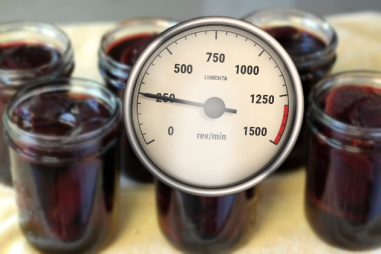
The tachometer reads 250,rpm
